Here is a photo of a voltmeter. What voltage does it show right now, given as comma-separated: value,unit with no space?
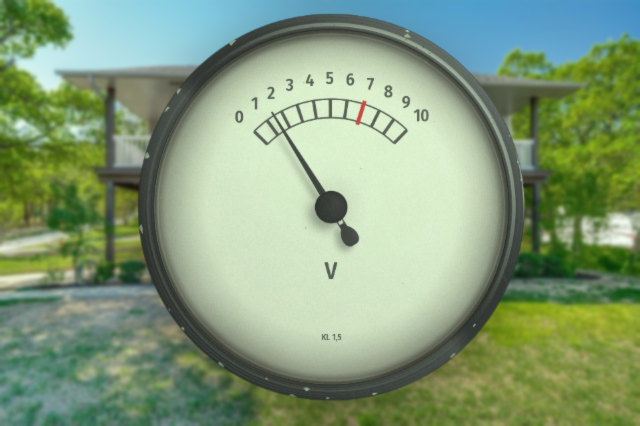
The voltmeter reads 1.5,V
